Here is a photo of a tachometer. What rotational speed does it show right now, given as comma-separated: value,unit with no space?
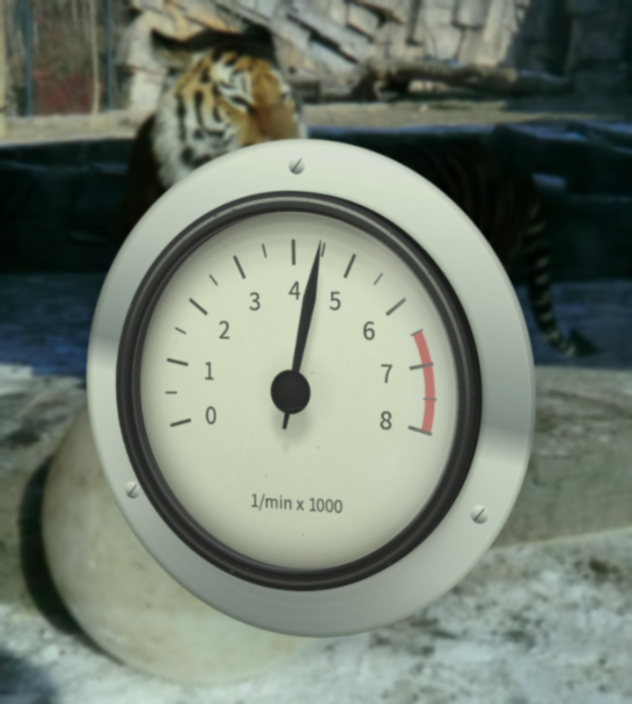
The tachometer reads 4500,rpm
